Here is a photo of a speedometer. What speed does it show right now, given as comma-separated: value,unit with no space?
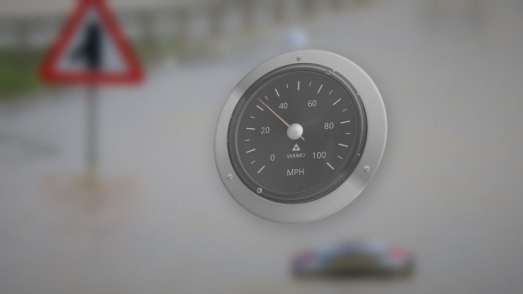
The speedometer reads 32.5,mph
